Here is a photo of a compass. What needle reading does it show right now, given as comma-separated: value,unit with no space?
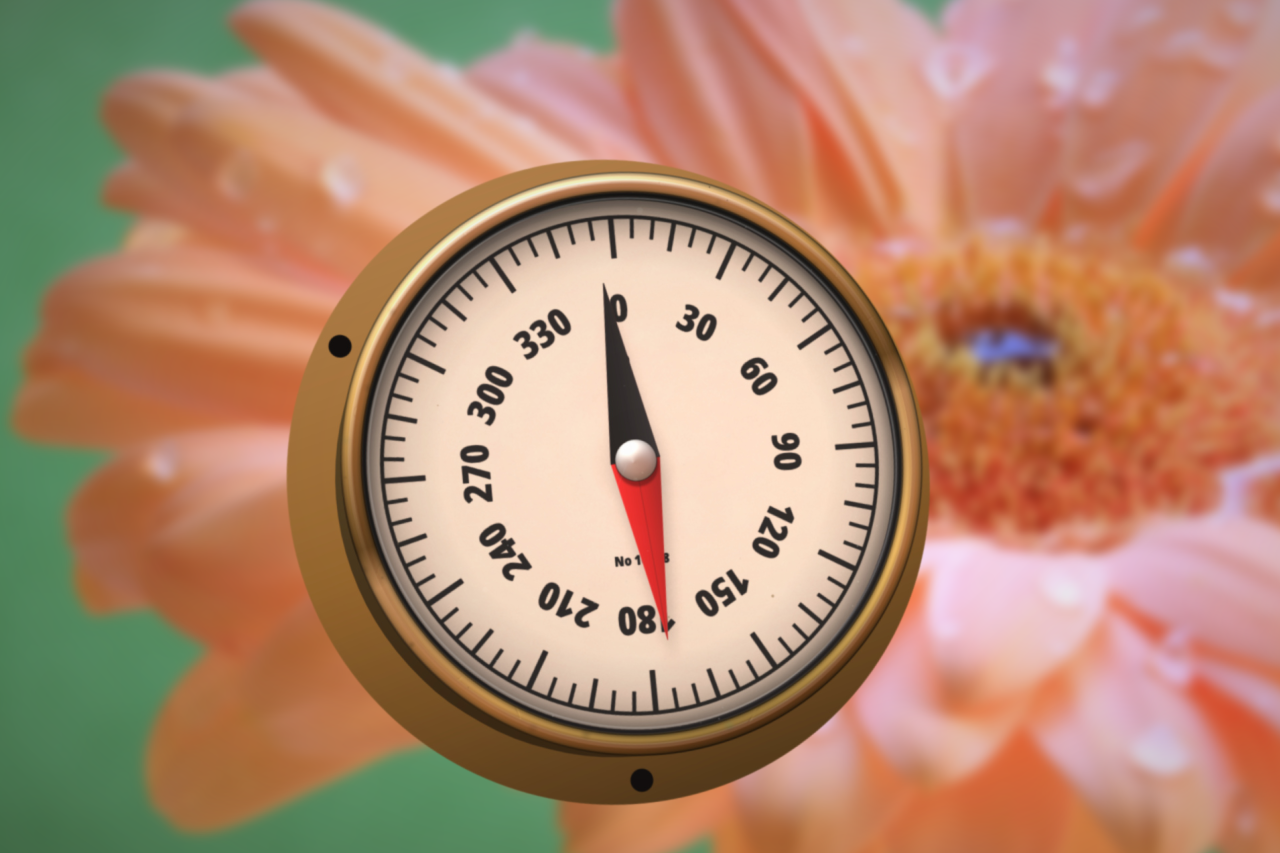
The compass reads 175,°
